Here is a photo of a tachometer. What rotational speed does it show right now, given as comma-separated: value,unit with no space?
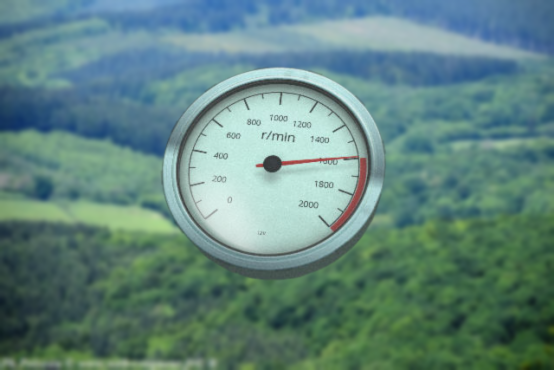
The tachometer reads 1600,rpm
